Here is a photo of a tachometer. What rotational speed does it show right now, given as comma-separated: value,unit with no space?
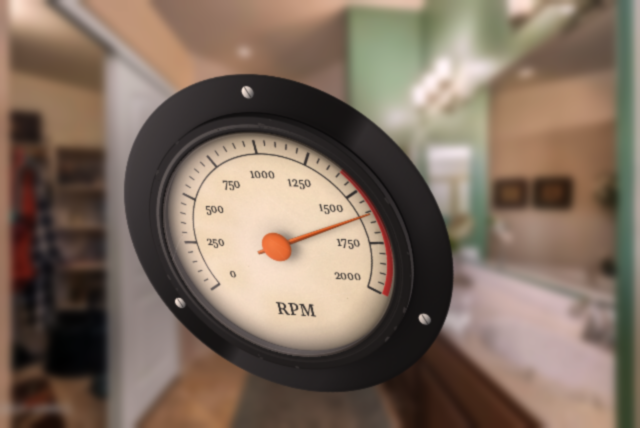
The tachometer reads 1600,rpm
